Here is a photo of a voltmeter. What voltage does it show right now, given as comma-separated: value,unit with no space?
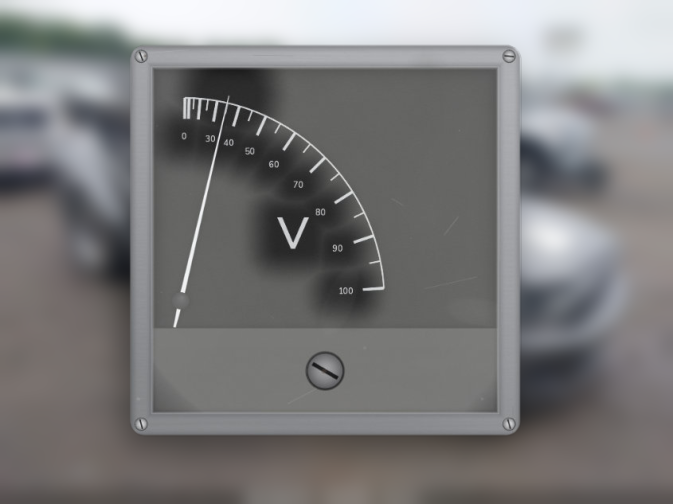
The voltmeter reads 35,V
